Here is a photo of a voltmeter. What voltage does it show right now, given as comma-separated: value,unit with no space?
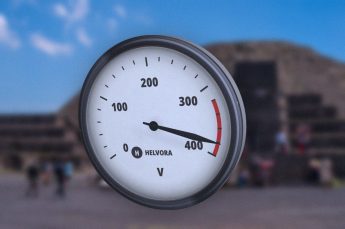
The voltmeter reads 380,V
